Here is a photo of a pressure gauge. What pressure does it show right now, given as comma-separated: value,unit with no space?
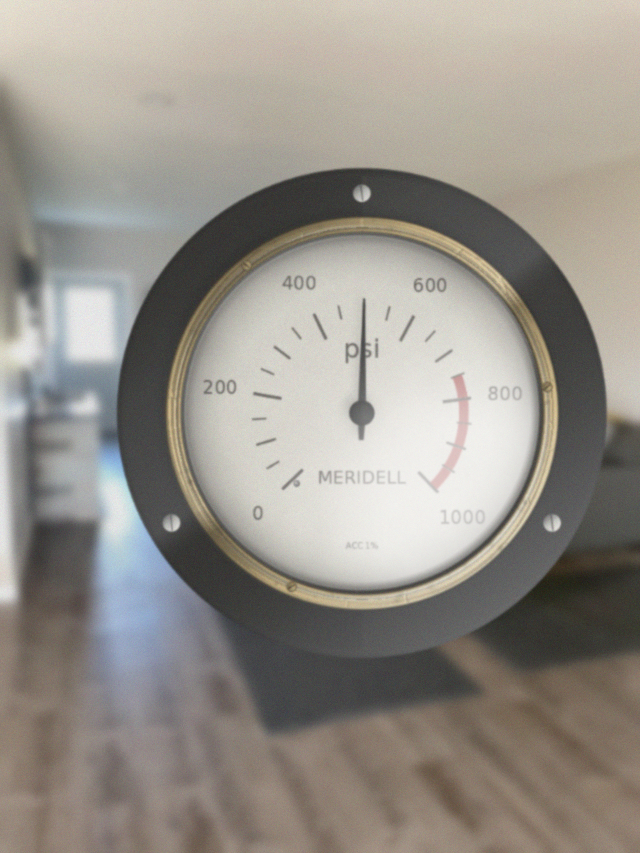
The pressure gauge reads 500,psi
